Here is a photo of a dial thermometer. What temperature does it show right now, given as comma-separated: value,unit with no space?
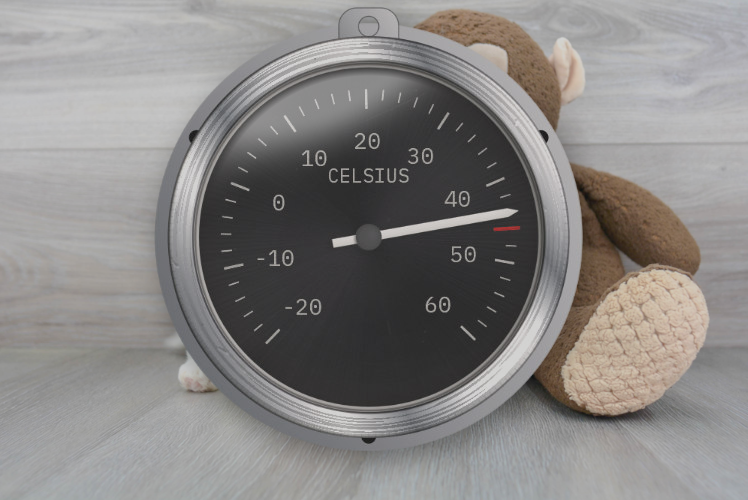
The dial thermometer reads 44,°C
